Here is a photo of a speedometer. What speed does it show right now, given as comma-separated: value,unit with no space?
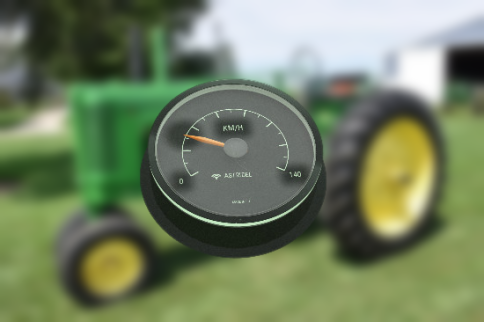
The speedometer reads 30,km/h
